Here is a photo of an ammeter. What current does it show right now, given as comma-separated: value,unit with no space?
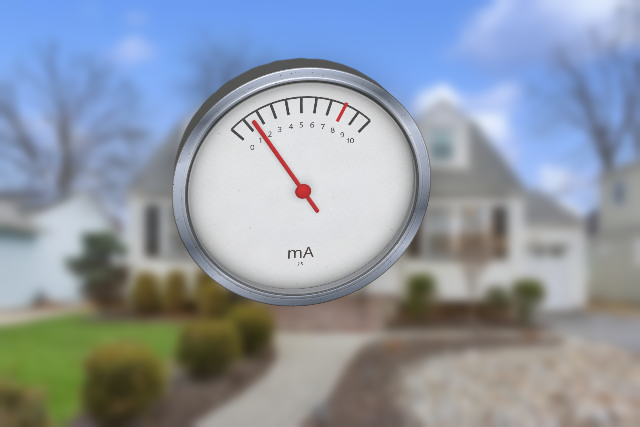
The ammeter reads 1.5,mA
